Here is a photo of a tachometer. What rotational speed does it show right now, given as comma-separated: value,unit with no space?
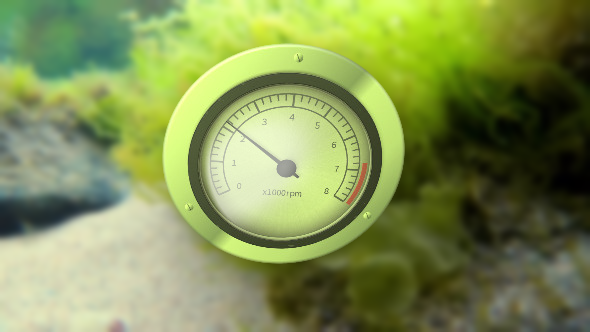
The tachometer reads 2200,rpm
